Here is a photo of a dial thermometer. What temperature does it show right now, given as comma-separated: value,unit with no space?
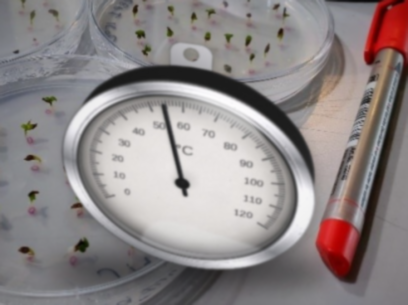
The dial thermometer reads 55,°C
